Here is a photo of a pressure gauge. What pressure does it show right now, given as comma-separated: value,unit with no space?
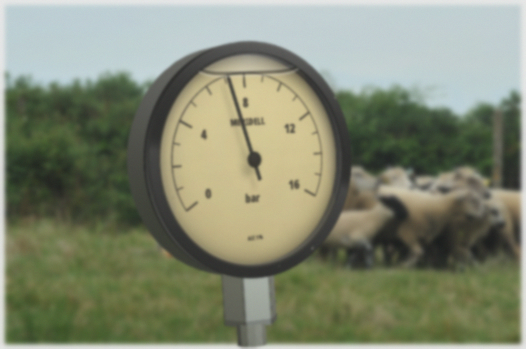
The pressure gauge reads 7,bar
